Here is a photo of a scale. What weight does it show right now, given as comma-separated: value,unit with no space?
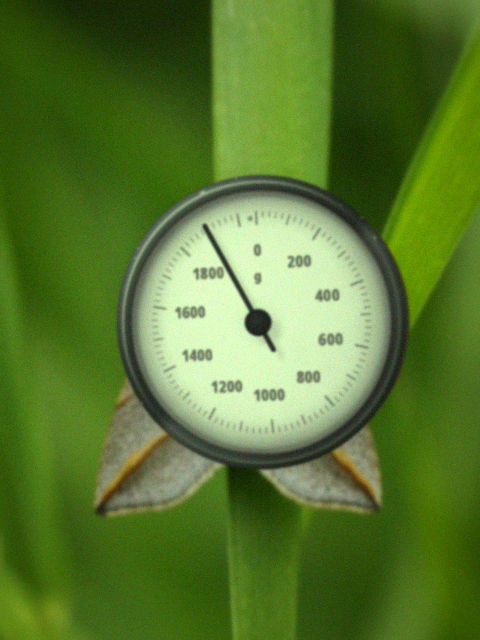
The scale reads 1900,g
